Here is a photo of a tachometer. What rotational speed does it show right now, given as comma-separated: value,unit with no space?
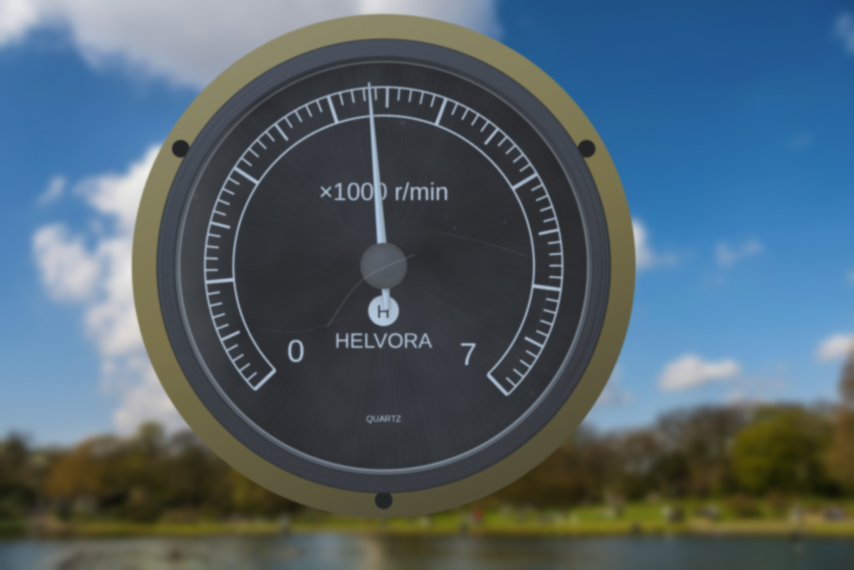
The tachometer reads 3350,rpm
